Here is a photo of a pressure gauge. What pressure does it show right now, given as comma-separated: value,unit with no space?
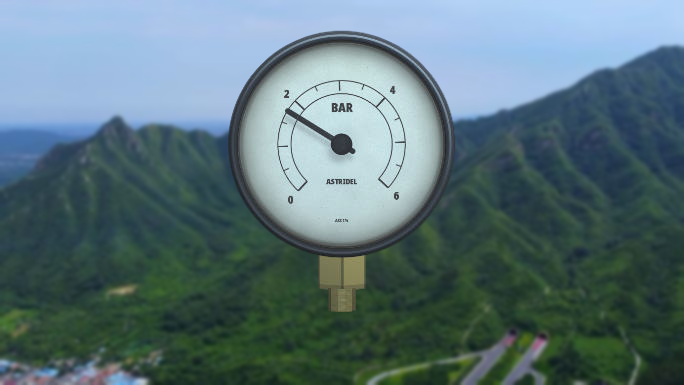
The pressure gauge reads 1.75,bar
